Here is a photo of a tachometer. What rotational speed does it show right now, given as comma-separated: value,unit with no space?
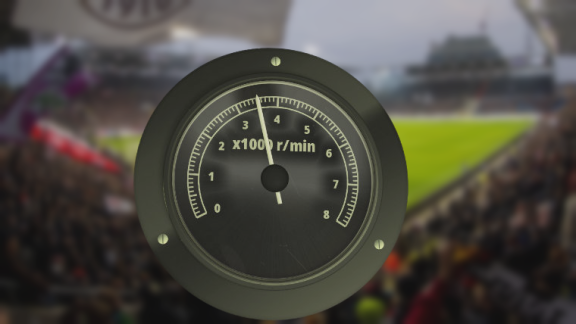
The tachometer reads 3500,rpm
